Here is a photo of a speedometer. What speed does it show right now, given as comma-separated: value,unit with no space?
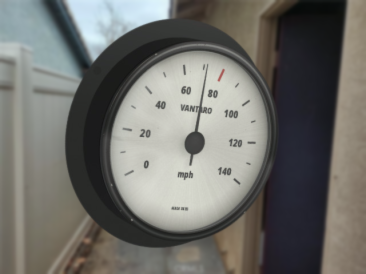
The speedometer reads 70,mph
